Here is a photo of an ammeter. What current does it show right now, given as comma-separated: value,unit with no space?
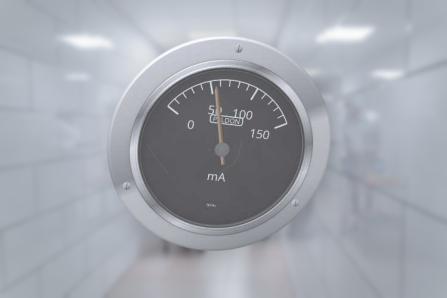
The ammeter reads 55,mA
